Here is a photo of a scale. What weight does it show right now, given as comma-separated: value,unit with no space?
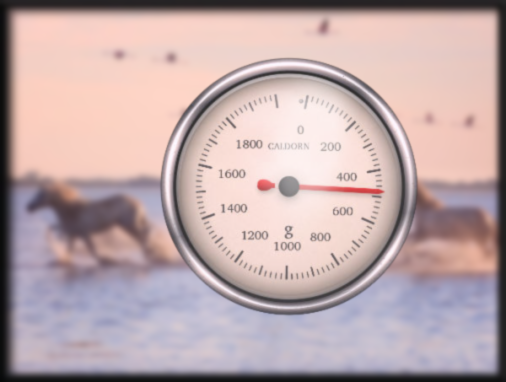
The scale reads 480,g
